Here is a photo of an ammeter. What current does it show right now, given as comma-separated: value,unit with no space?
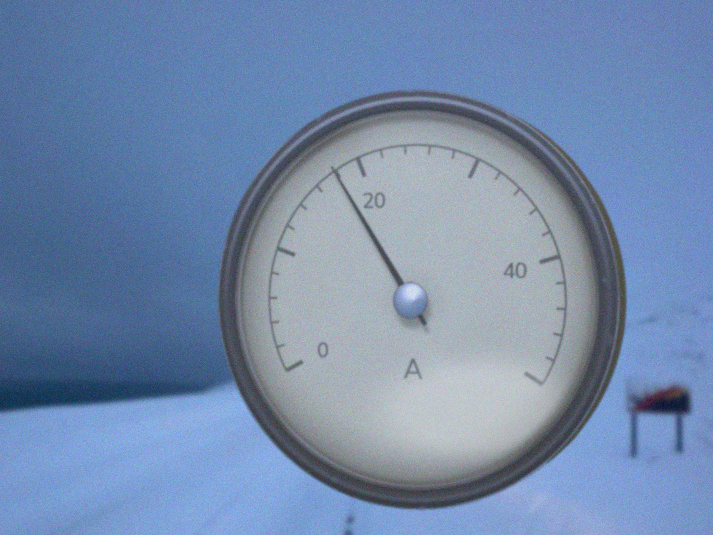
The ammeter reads 18,A
